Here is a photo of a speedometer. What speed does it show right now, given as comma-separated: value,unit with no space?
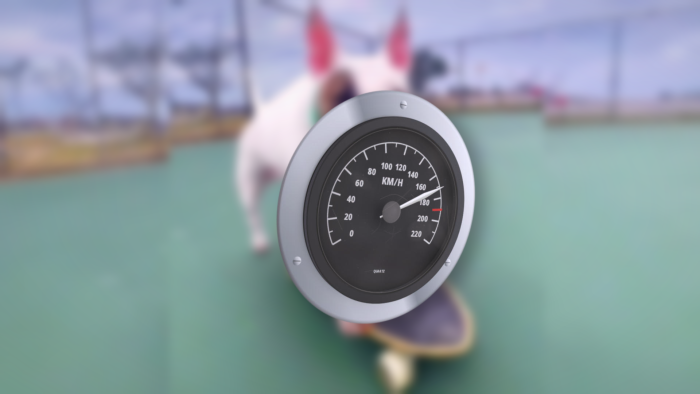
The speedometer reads 170,km/h
